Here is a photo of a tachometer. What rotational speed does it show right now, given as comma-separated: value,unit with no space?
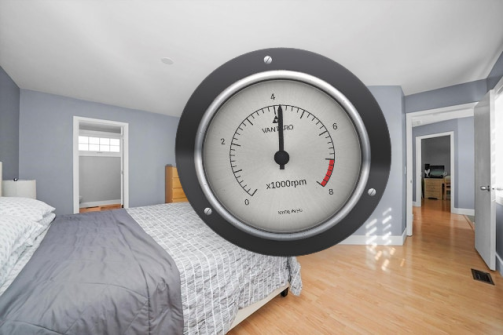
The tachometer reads 4200,rpm
